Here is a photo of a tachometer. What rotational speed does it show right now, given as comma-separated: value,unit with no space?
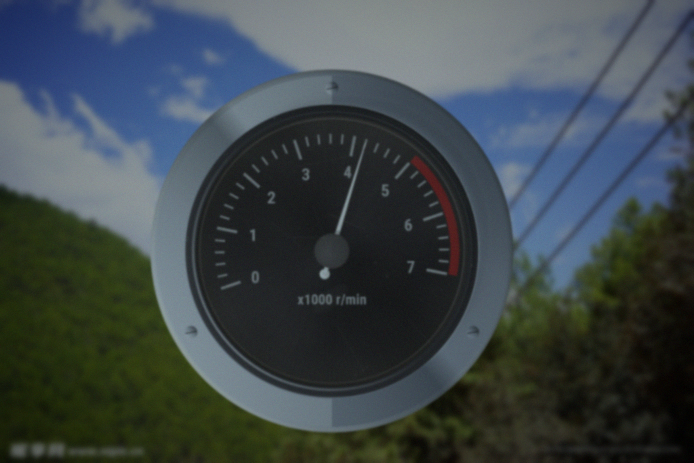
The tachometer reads 4200,rpm
